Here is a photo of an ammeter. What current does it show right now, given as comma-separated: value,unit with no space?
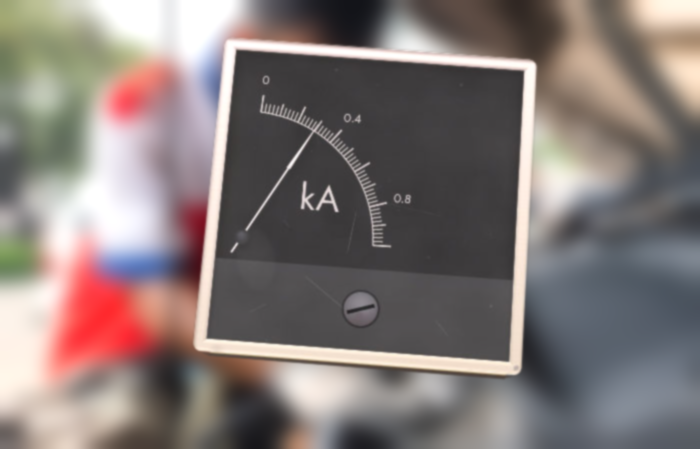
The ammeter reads 0.3,kA
